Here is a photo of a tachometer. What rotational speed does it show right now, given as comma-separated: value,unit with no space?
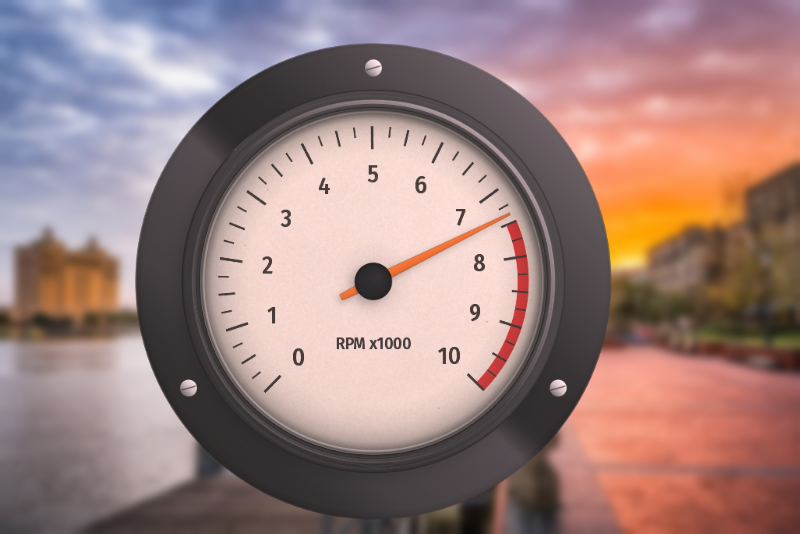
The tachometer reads 7375,rpm
